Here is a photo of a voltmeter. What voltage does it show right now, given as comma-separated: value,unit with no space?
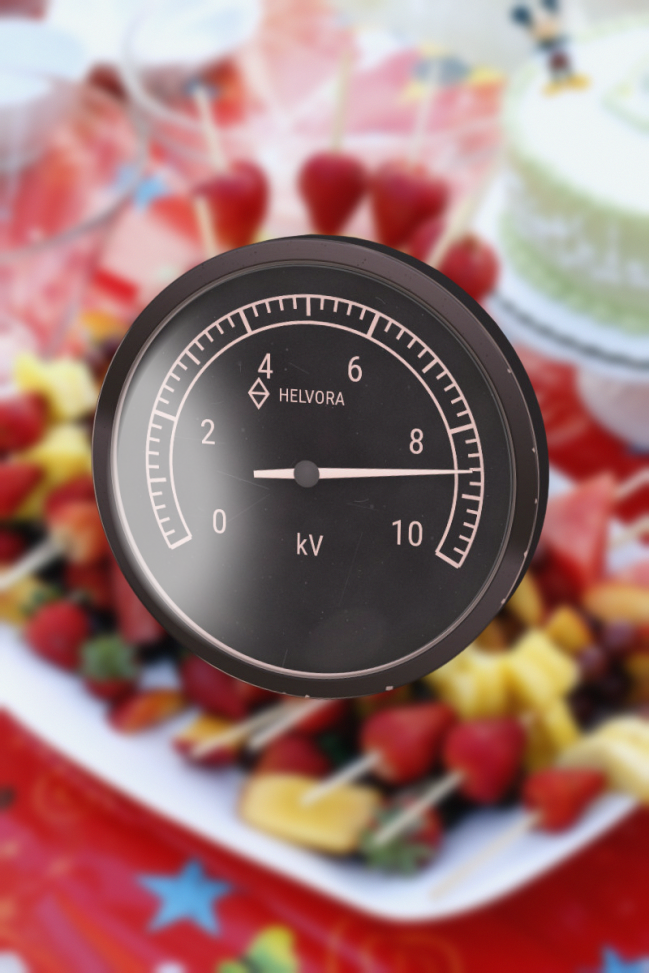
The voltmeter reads 8.6,kV
